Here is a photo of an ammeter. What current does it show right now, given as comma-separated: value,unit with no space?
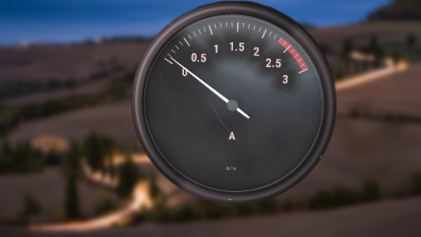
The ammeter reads 0.1,A
